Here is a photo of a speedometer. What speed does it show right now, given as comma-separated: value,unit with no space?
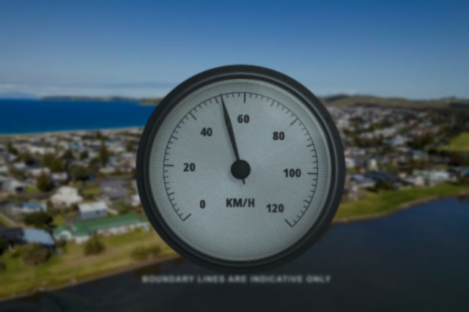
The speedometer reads 52,km/h
